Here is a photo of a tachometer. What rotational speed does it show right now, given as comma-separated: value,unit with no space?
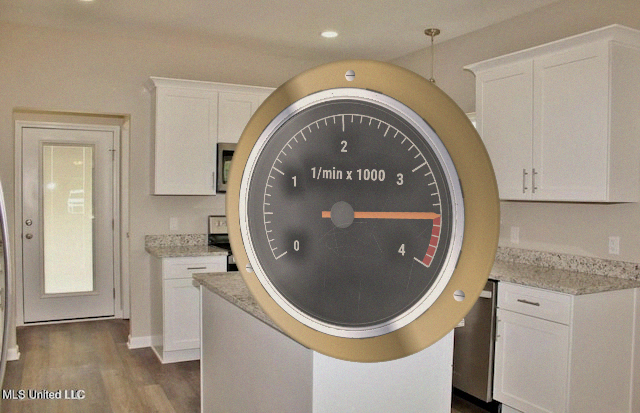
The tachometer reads 3500,rpm
